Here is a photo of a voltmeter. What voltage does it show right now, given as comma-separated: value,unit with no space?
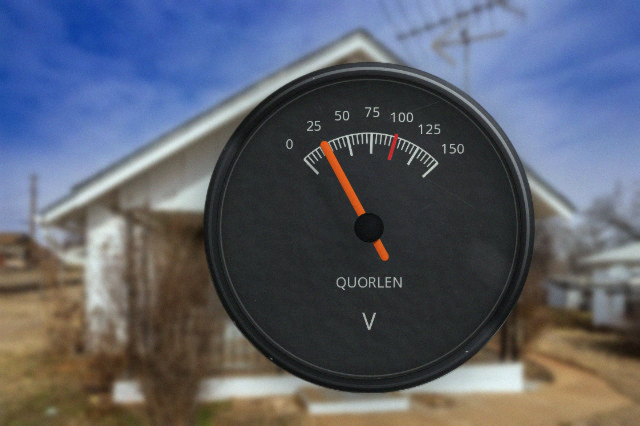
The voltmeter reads 25,V
